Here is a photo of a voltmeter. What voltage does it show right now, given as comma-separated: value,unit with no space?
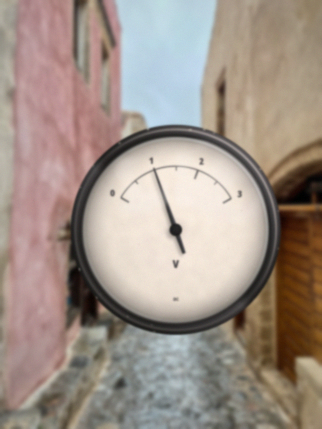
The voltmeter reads 1,V
